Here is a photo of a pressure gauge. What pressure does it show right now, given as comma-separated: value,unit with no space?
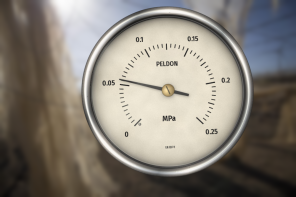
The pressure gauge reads 0.055,MPa
